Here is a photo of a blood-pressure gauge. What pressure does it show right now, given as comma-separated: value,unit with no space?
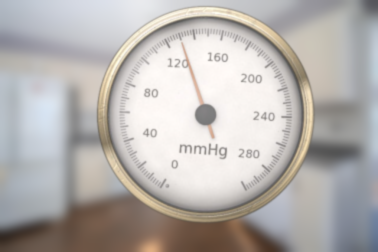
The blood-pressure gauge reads 130,mmHg
